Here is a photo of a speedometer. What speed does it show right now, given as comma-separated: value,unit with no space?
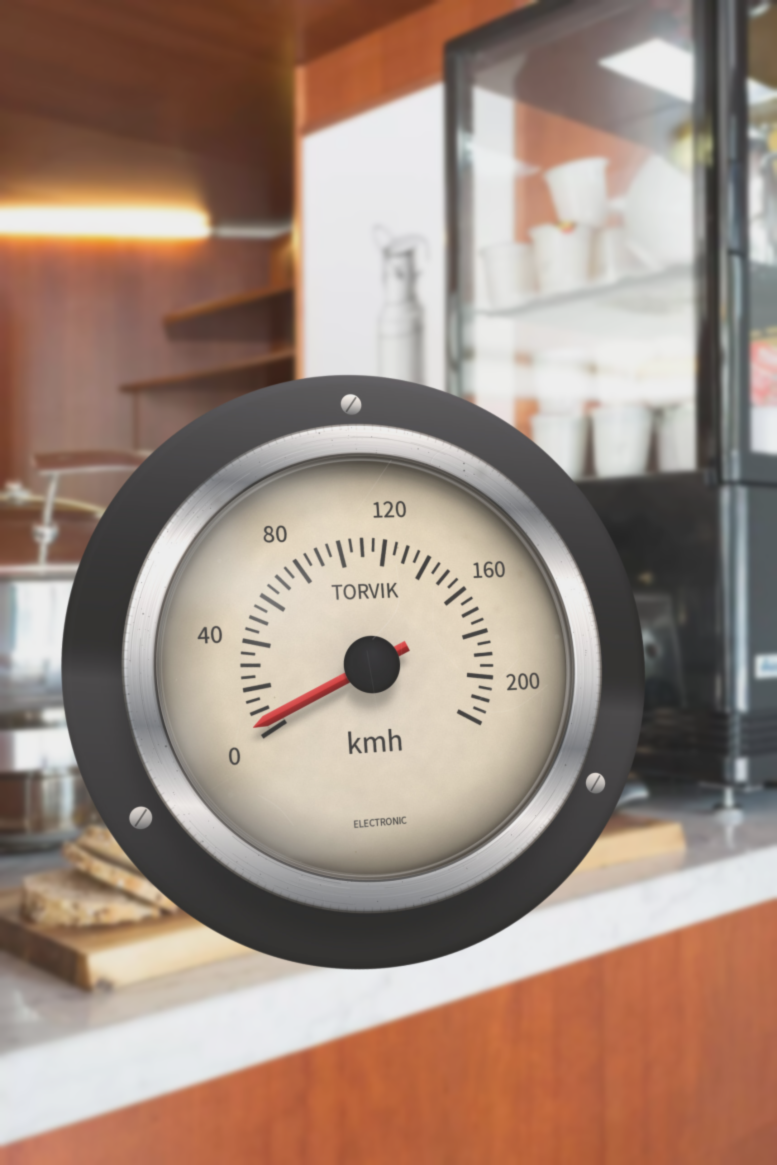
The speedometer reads 5,km/h
